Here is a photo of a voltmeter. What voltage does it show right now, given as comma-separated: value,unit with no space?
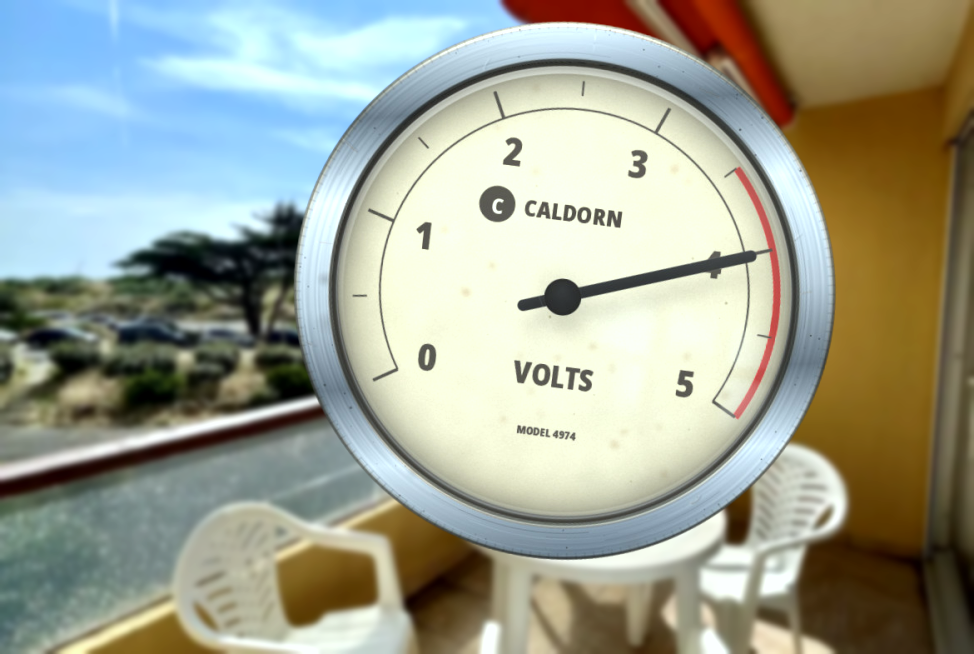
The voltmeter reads 4,V
